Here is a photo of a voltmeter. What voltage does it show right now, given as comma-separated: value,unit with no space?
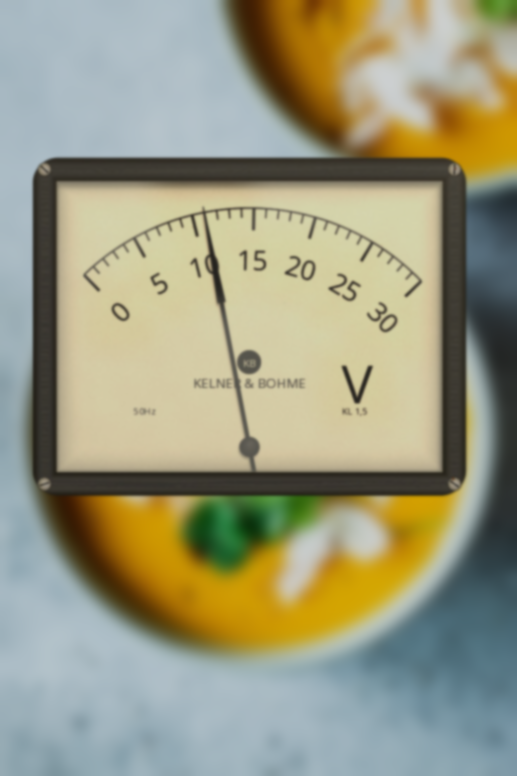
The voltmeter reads 11,V
